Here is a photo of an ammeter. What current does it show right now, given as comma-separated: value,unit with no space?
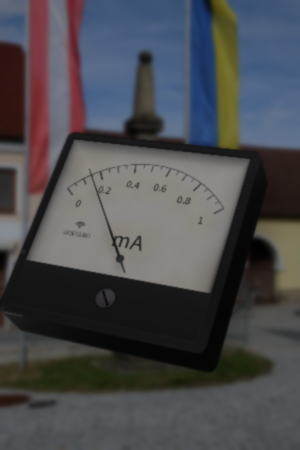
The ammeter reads 0.15,mA
